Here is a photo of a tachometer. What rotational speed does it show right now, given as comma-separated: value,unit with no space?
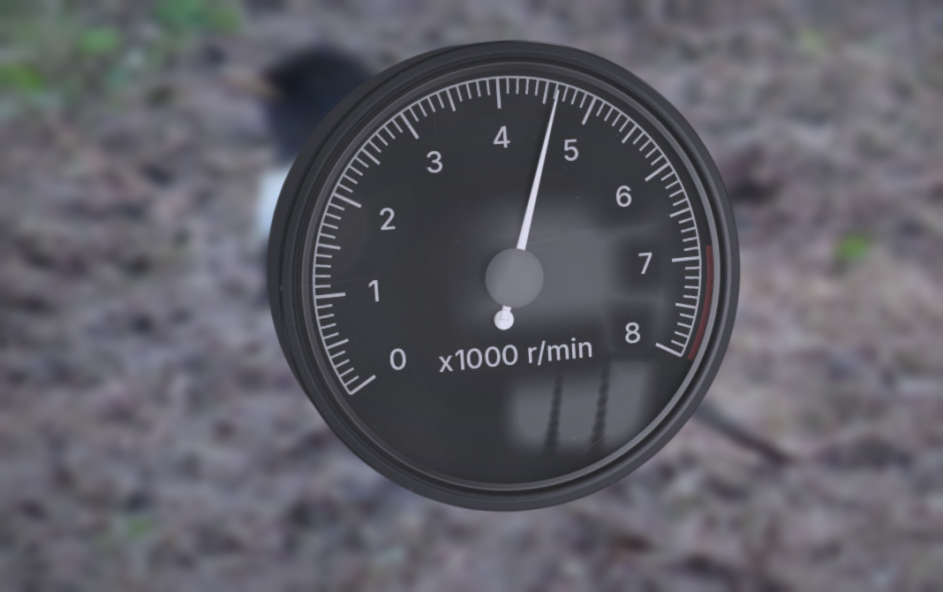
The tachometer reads 4600,rpm
